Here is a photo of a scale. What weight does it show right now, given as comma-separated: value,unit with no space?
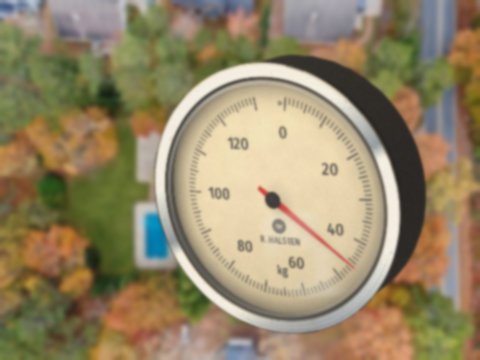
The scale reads 45,kg
